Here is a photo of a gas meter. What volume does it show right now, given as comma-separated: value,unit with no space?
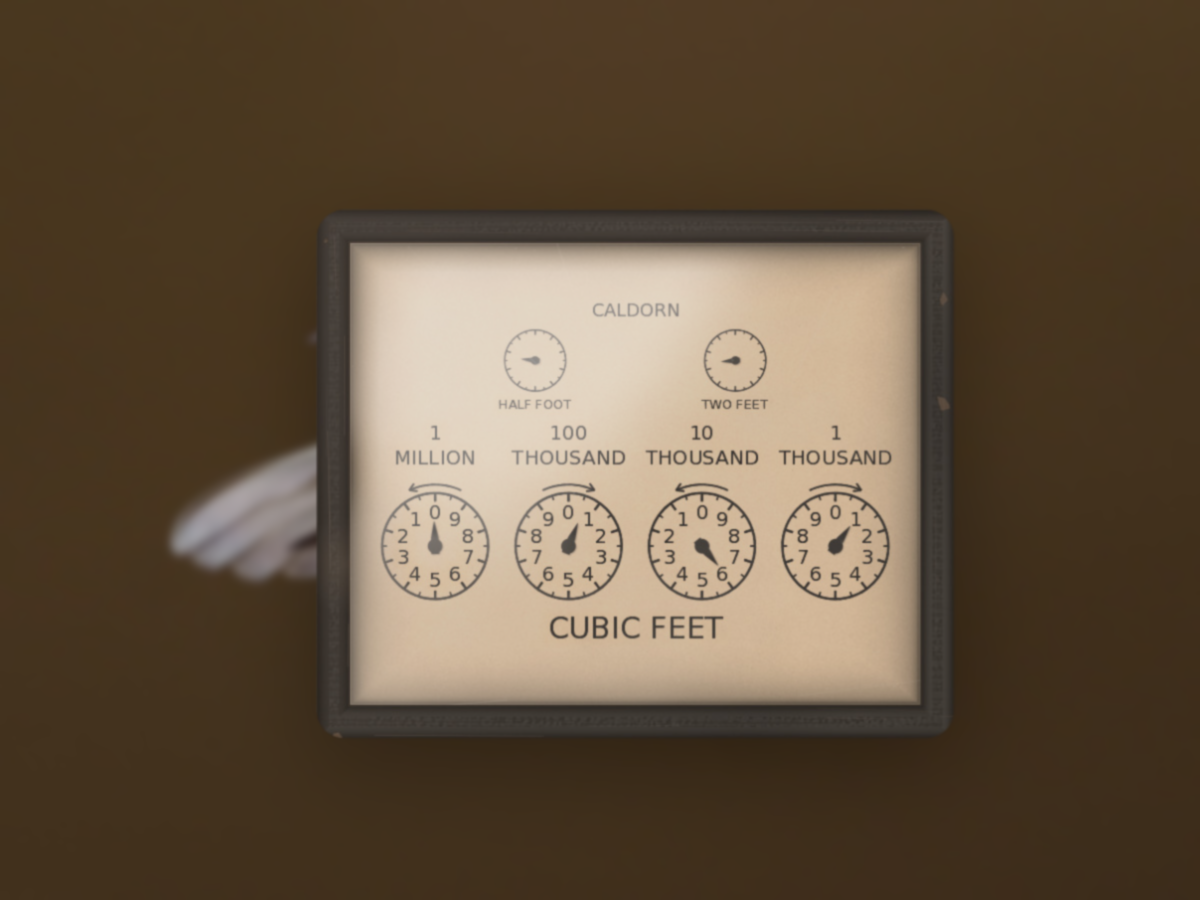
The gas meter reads 6100,ft³
